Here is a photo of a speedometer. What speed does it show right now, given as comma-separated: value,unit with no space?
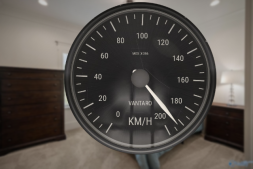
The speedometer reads 192.5,km/h
